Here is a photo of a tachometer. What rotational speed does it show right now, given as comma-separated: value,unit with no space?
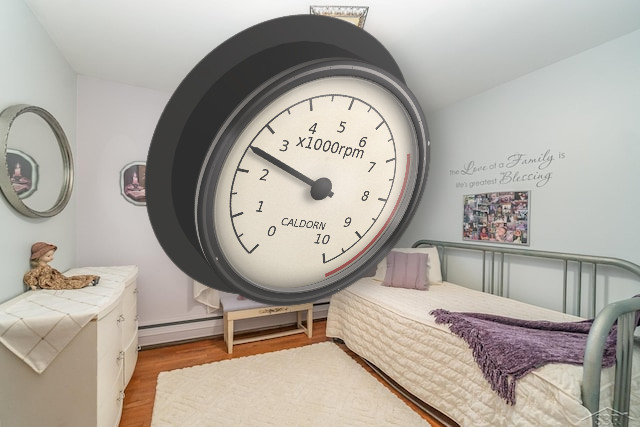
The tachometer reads 2500,rpm
